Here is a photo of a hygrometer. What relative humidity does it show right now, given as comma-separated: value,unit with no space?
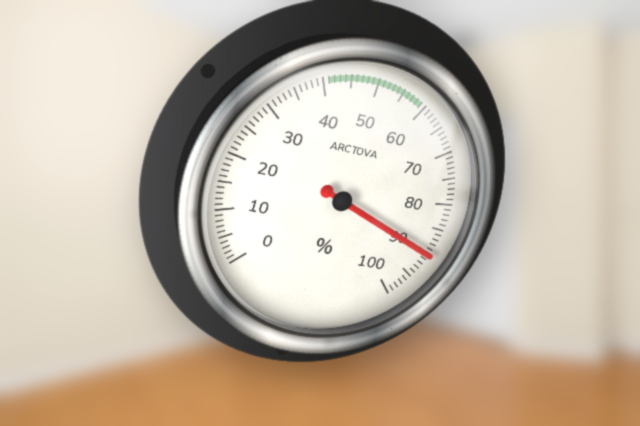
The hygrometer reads 90,%
